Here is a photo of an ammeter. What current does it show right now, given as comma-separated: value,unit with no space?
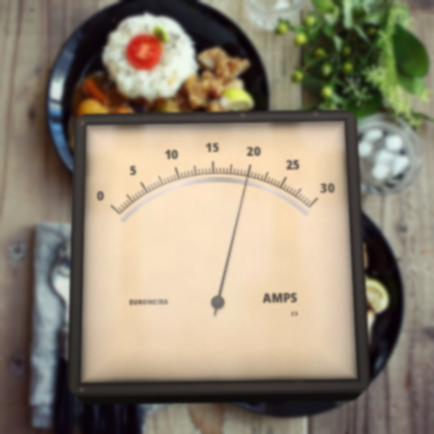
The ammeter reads 20,A
